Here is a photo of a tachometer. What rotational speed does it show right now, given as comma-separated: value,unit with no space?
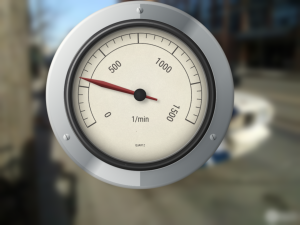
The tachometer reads 300,rpm
